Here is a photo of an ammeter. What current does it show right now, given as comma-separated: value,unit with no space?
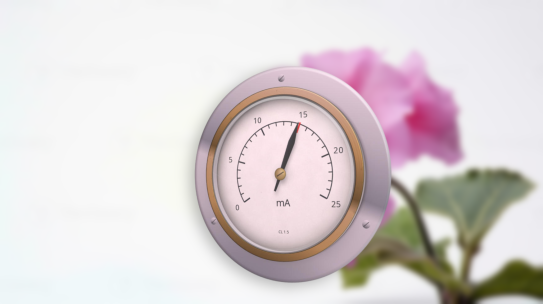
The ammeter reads 15,mA
